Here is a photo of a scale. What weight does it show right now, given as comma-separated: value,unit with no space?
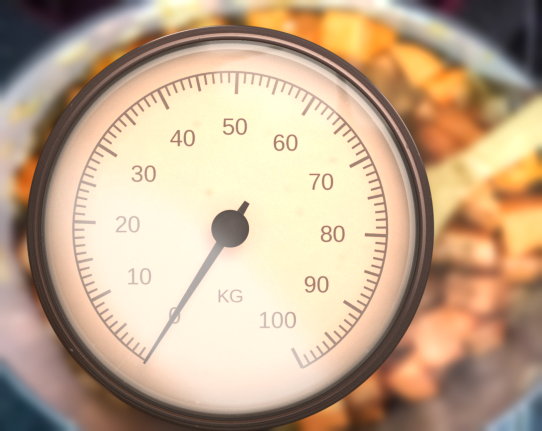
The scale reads 0,kg
